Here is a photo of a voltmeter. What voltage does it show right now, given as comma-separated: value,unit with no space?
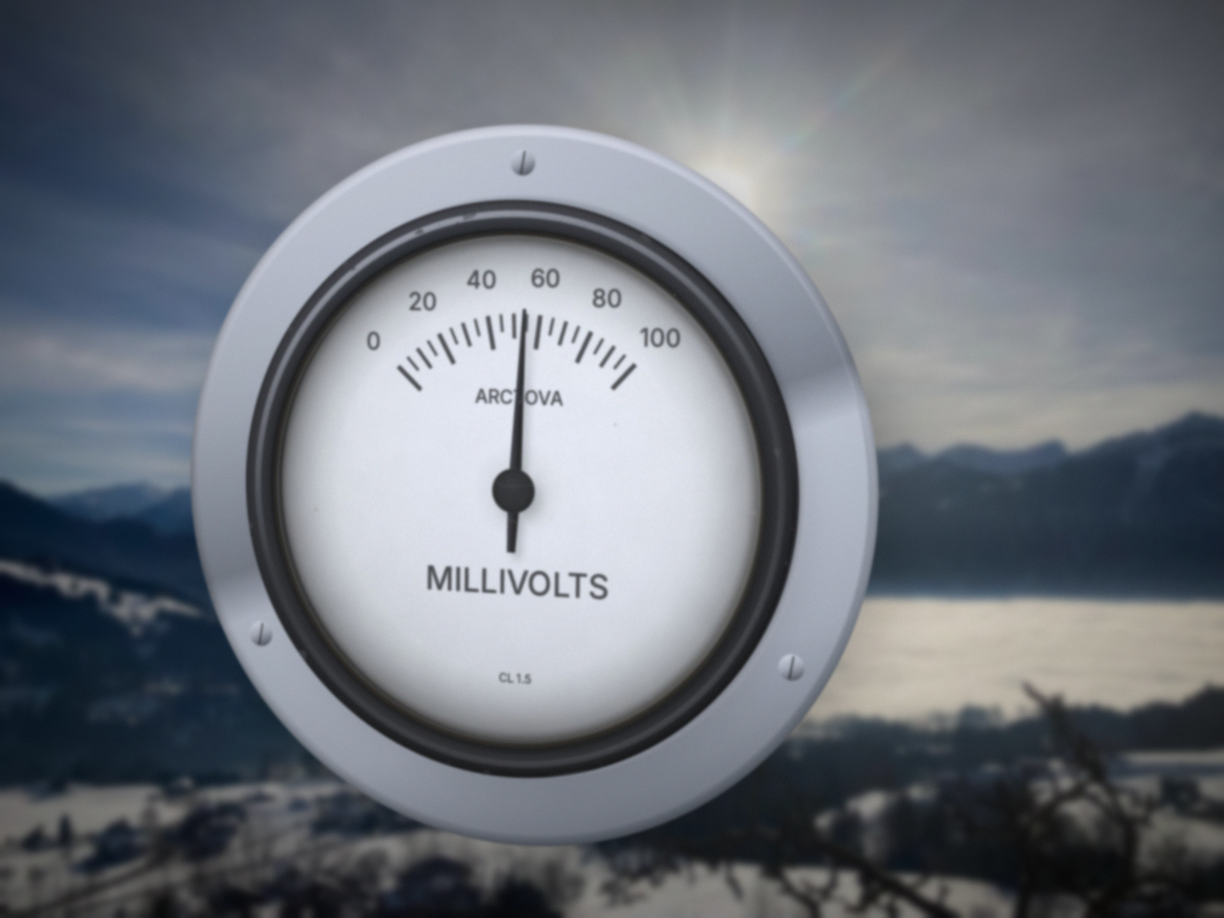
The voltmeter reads 55,mV
